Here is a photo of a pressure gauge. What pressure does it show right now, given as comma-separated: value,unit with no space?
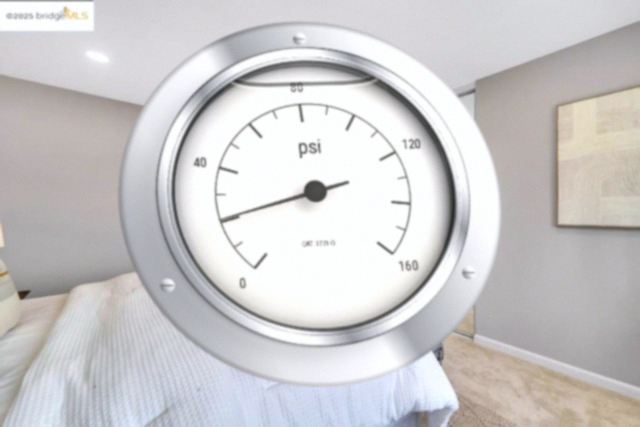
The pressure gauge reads 20,psi
